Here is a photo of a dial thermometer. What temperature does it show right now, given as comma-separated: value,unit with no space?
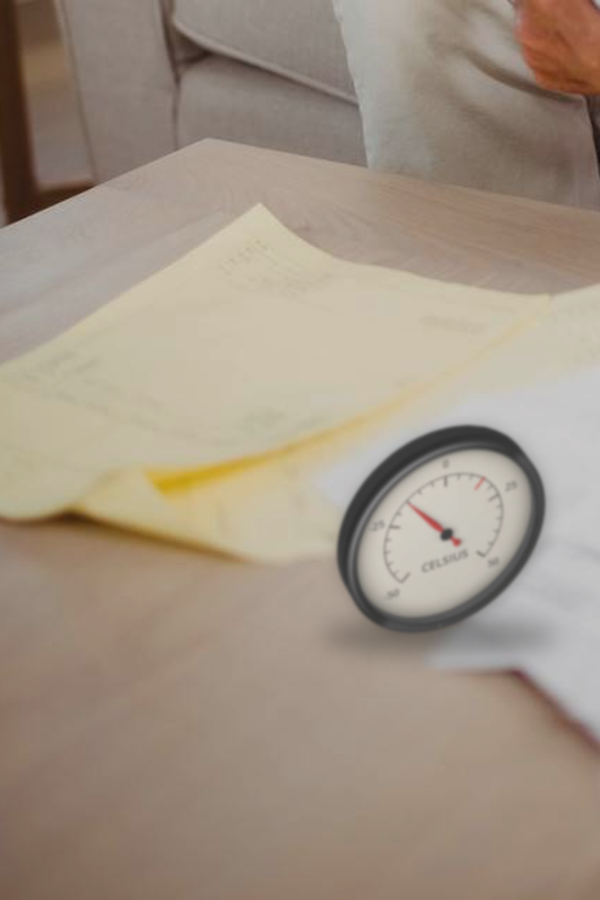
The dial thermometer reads -15,°C
